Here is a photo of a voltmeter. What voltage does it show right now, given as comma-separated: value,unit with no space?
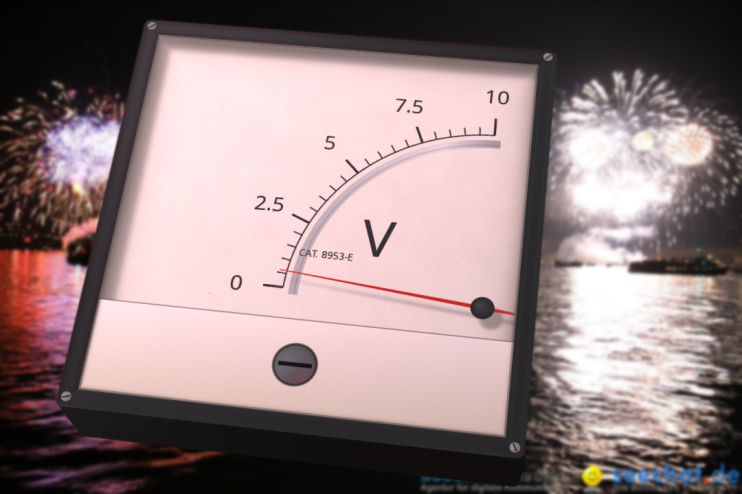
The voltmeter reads 0.5,V
